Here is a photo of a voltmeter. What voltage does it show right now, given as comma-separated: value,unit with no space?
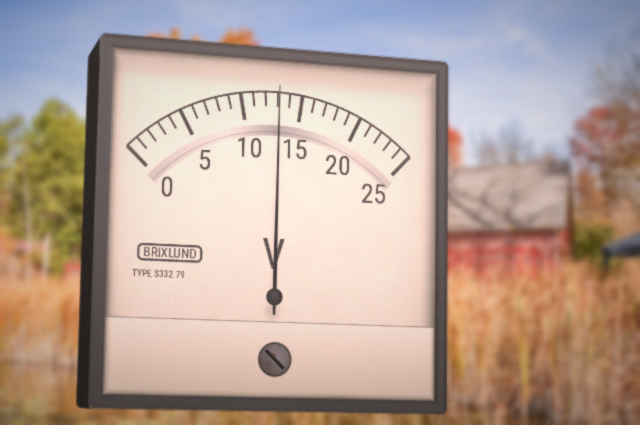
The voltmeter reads 13,V
